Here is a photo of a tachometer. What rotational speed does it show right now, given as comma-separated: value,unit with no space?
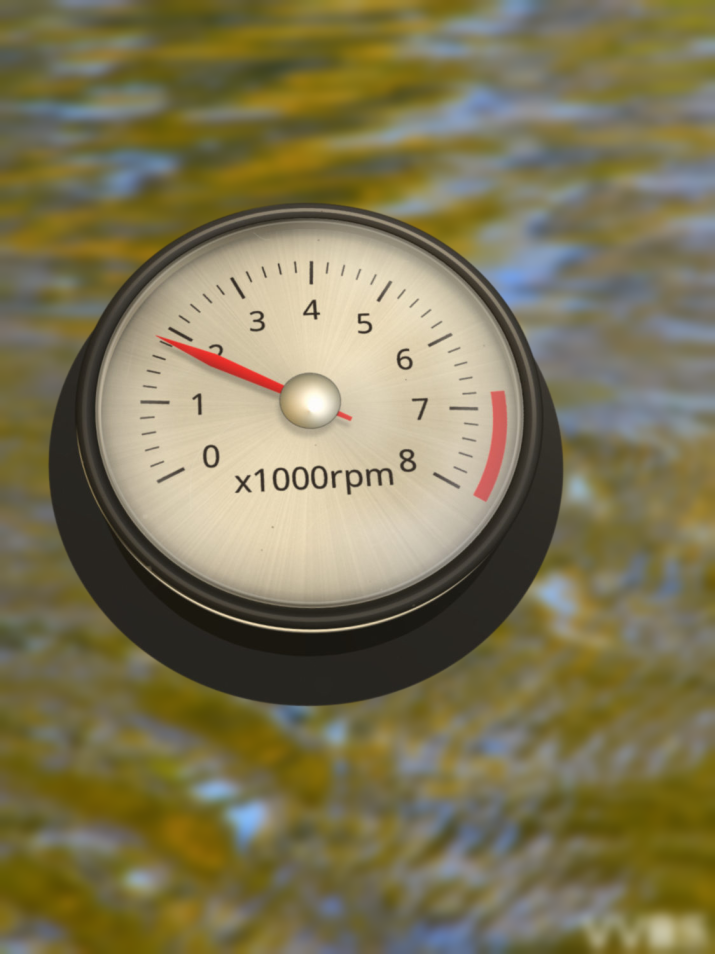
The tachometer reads 1800,rpm
